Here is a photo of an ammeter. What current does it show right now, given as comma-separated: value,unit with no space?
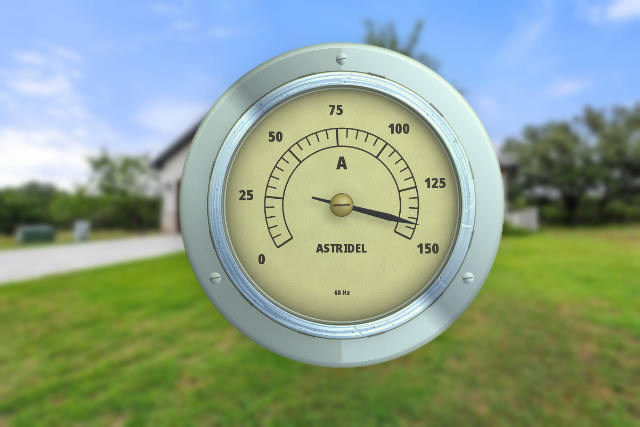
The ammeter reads 142.5,A
